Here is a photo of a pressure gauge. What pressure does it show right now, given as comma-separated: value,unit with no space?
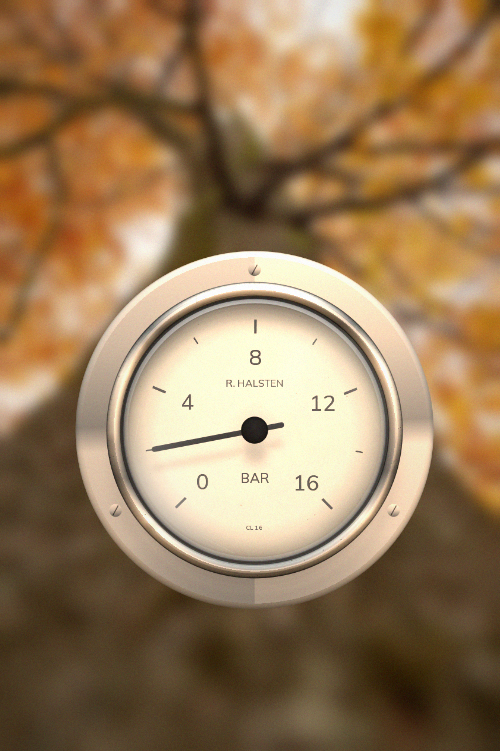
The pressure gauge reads 2,bar
